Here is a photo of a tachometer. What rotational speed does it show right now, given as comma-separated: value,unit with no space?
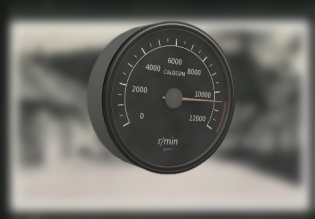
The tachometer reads 10500,rpm
